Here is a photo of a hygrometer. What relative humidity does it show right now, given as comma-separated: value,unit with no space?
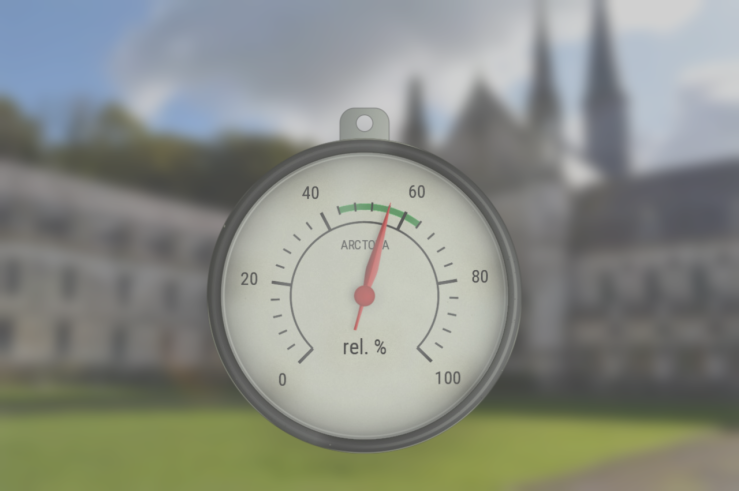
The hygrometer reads 56,%
